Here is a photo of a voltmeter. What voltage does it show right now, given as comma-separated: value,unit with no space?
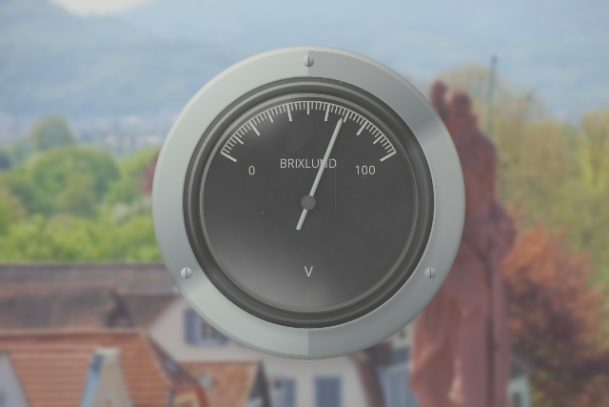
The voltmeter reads 68,V
